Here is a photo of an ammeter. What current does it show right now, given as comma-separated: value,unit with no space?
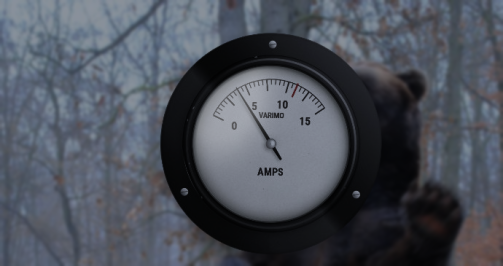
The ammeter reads 4,A
